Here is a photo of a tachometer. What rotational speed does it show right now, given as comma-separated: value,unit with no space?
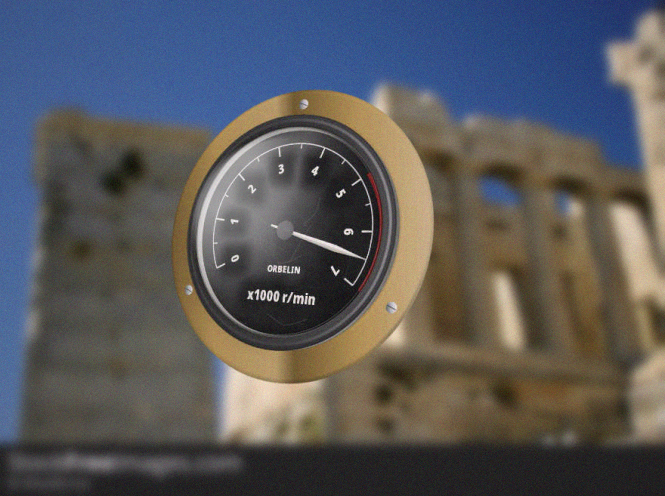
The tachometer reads 6500,rpm
